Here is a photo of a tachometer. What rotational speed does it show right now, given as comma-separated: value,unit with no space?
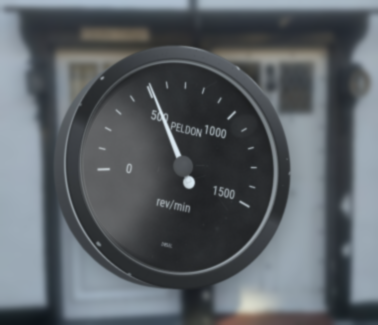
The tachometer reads 500,rpm
